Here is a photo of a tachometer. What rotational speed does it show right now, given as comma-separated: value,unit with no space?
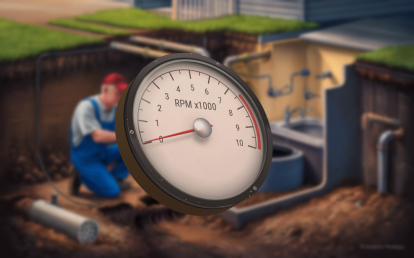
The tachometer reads 0,rpm
